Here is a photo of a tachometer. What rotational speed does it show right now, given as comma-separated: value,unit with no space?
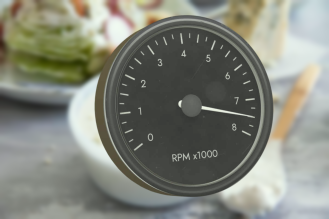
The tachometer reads 7500,rpm
